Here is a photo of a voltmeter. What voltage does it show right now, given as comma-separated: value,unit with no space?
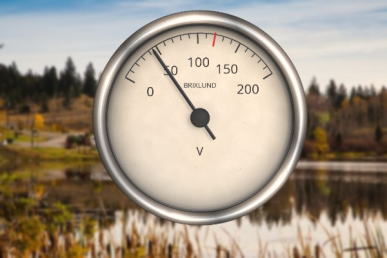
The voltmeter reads 45,V
